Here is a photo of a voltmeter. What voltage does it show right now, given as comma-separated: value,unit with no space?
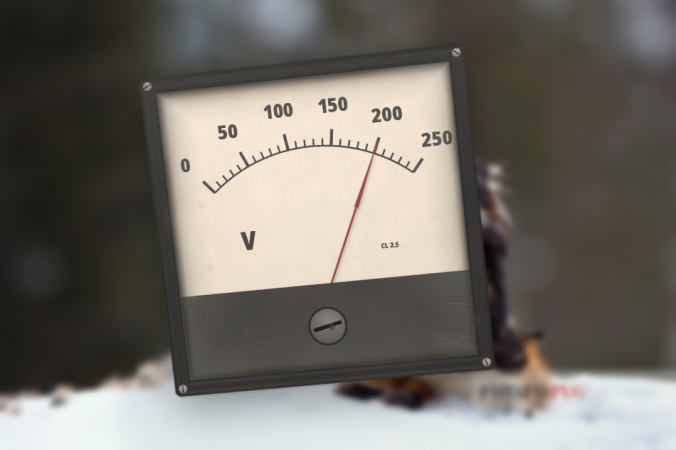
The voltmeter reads 200,V
